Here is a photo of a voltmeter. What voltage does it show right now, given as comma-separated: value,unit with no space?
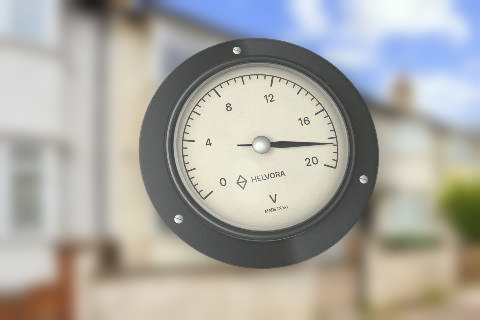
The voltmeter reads 18.5,V
